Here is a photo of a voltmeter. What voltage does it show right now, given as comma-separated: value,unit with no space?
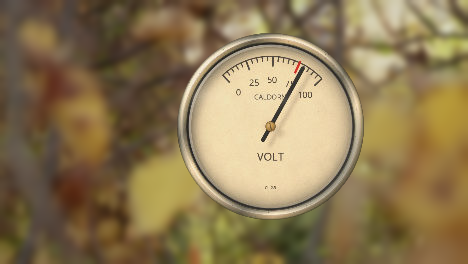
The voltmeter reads 80,V
